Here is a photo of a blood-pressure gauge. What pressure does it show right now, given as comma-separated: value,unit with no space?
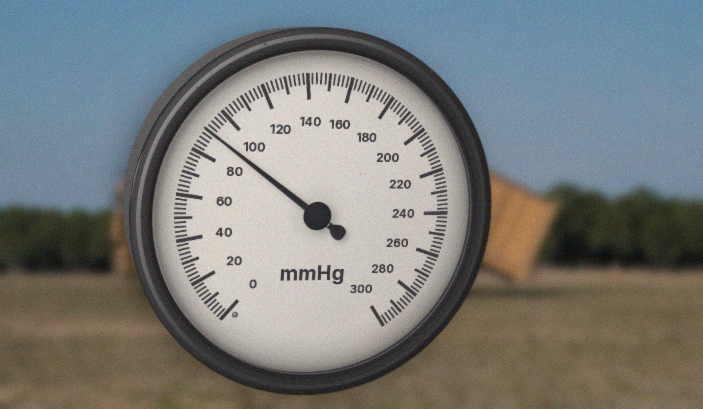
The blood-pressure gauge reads 90,mmHg
